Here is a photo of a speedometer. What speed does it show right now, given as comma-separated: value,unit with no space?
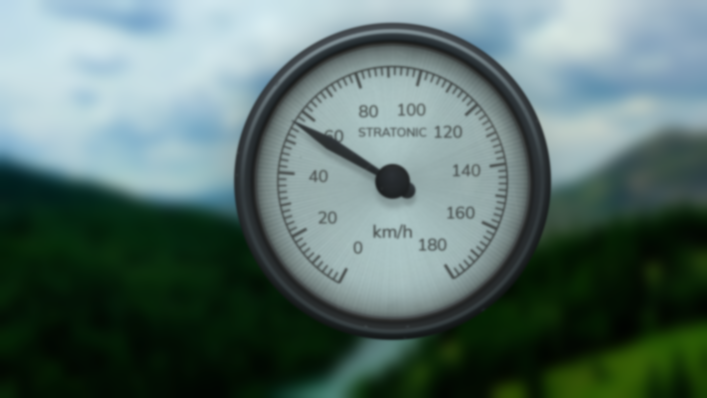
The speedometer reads 56,km/h
